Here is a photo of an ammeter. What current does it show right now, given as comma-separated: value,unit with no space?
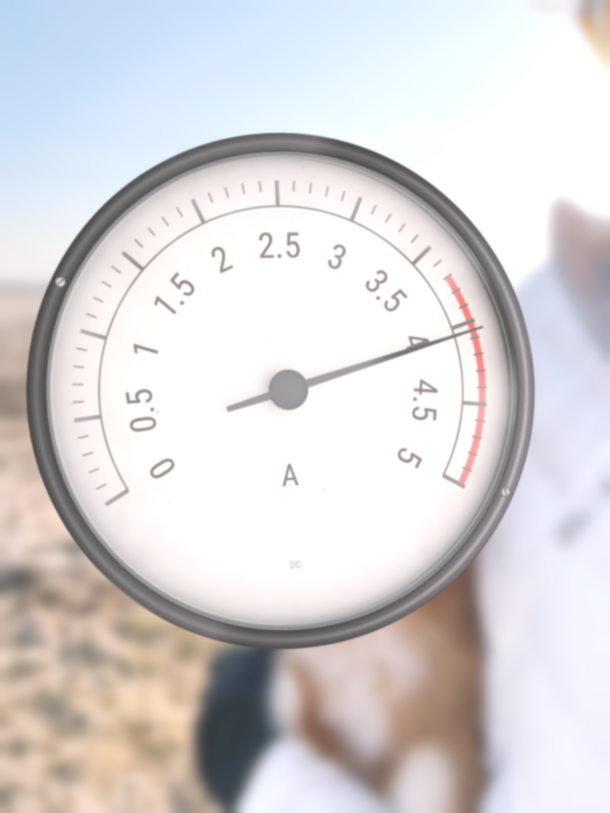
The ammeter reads 4.05,A
